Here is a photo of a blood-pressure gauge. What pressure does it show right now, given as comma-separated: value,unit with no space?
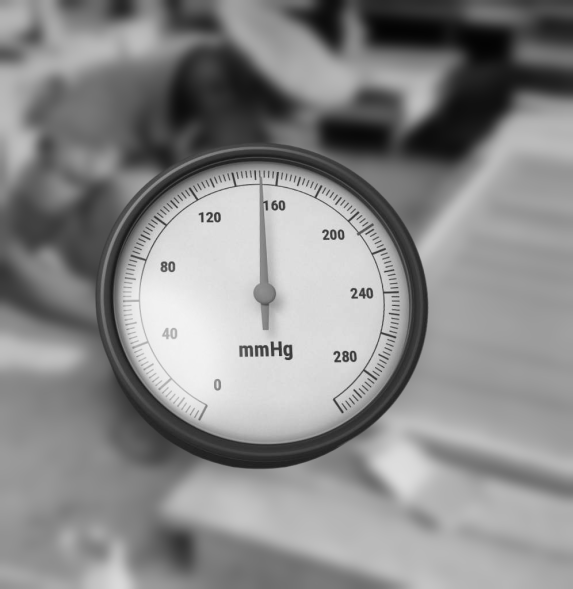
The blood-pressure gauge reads 152,mmHg
